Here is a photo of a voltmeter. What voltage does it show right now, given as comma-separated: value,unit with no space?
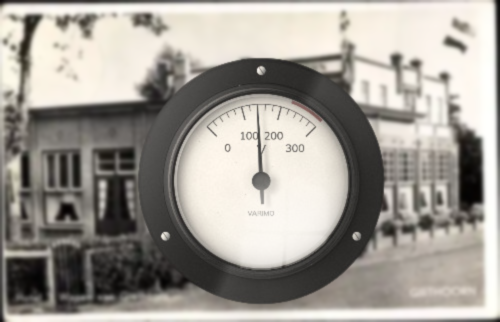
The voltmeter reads 140,V
